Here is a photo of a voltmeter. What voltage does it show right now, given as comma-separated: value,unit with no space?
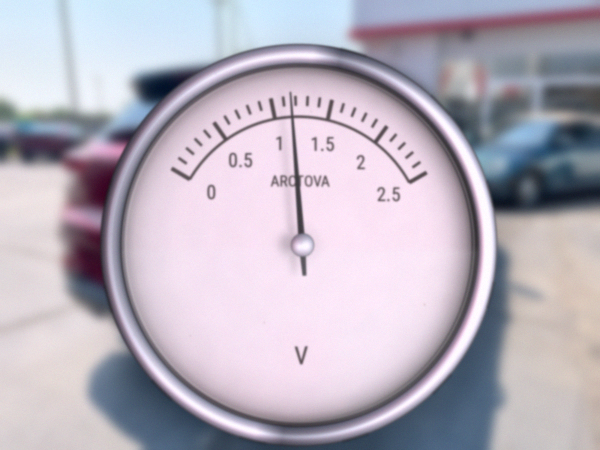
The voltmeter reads 1.15,V
